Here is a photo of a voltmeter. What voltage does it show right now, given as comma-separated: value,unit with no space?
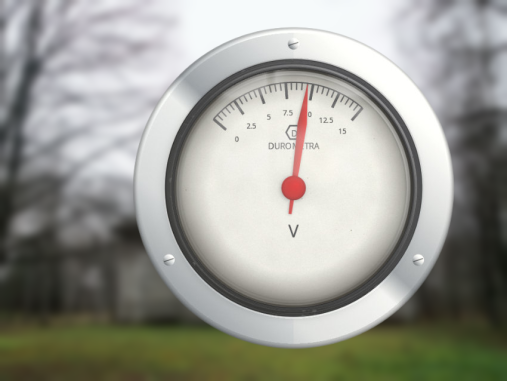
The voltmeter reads 9.5,V
